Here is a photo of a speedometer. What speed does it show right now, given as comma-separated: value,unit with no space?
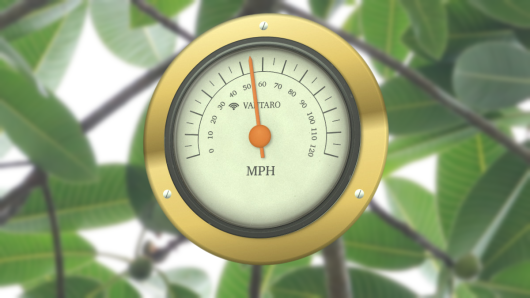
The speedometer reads 55,mph
